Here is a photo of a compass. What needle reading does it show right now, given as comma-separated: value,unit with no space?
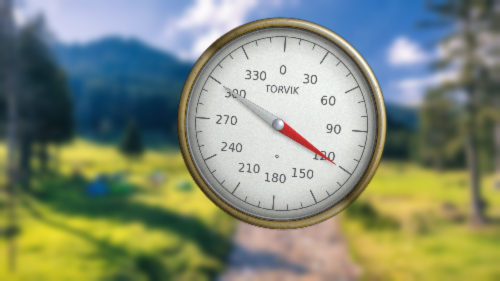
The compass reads 120,°
